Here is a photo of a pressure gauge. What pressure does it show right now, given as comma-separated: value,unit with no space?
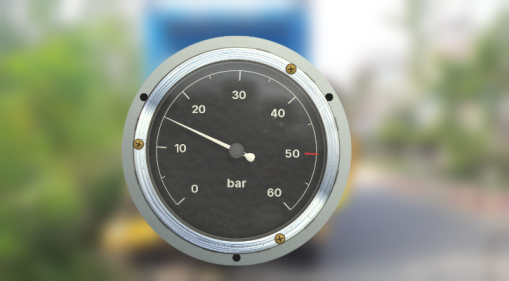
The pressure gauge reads 15,bar
